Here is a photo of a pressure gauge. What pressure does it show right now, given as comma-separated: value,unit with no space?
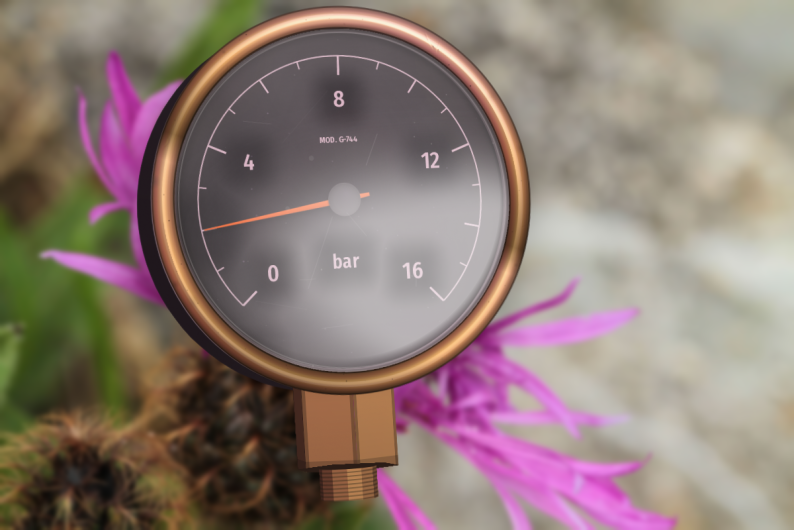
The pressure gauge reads 2,bar
